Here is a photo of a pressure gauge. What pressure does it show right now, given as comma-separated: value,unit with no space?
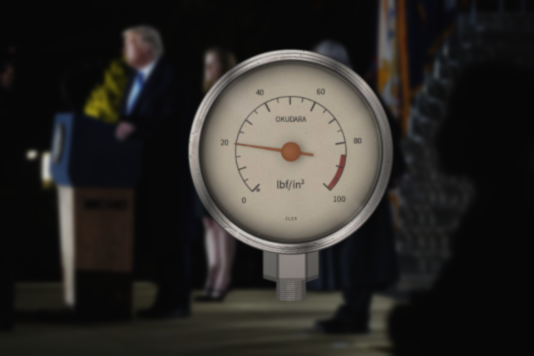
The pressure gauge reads 20,psi
